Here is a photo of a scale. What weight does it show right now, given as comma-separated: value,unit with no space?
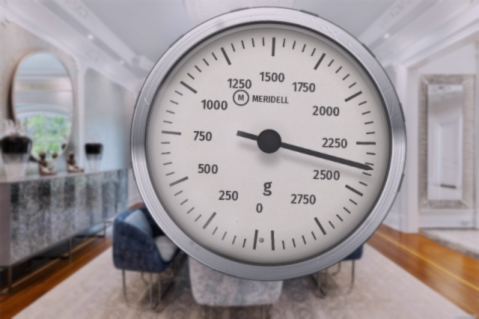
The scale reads 2375,g
